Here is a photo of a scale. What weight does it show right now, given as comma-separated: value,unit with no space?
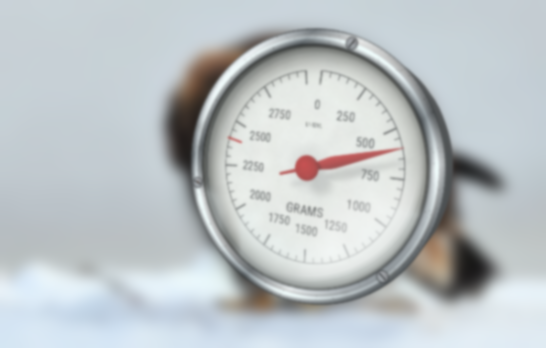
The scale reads 600,g
